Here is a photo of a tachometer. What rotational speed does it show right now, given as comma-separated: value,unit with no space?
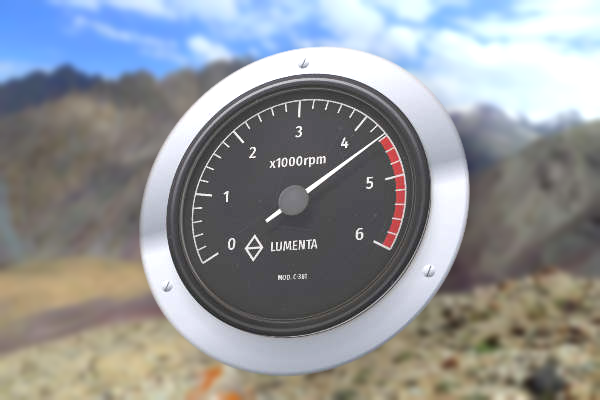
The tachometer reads 4400,rpm
